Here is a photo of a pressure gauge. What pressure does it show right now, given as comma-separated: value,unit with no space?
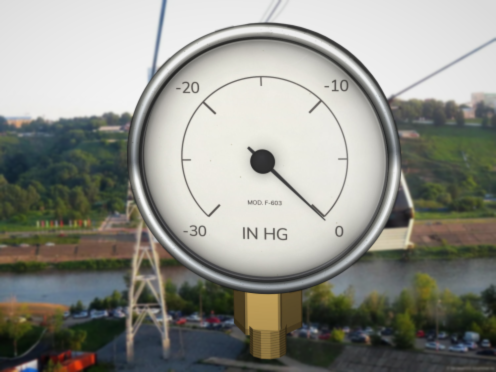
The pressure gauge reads 0,inHg
